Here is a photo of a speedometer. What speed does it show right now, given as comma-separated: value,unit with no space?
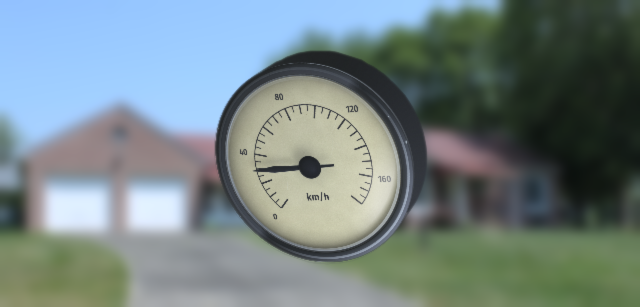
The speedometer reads 30,km/h
